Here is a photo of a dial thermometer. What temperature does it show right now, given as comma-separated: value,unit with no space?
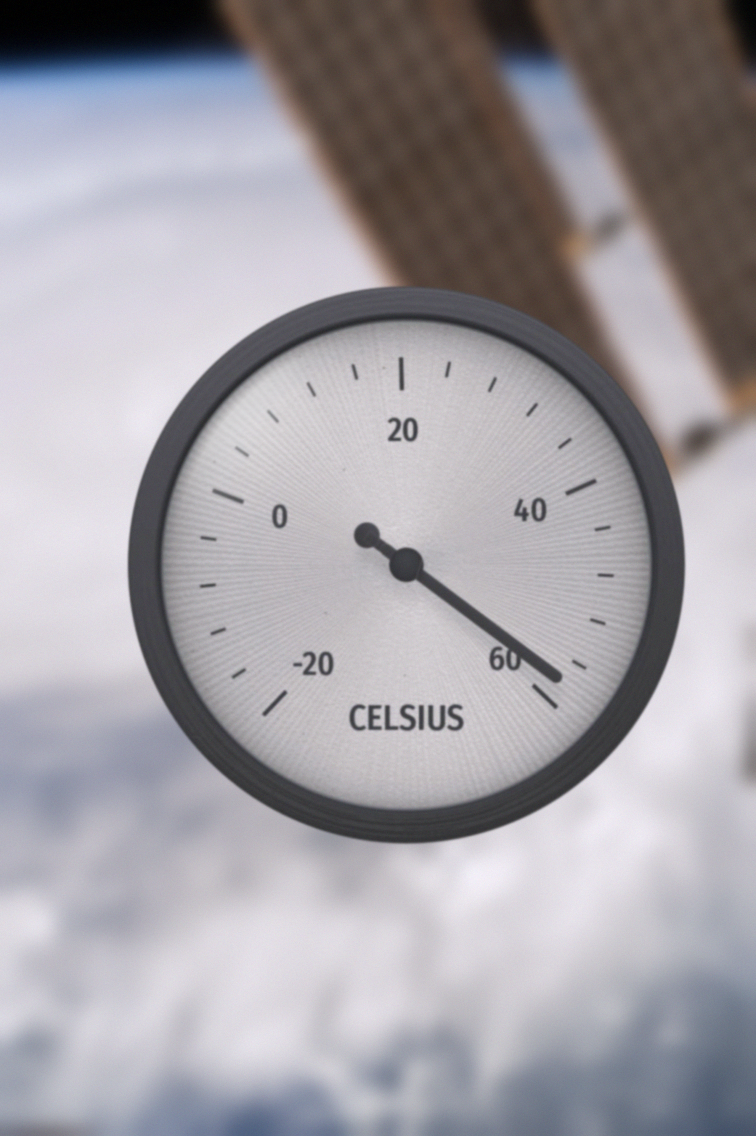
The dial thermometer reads 58,°C
